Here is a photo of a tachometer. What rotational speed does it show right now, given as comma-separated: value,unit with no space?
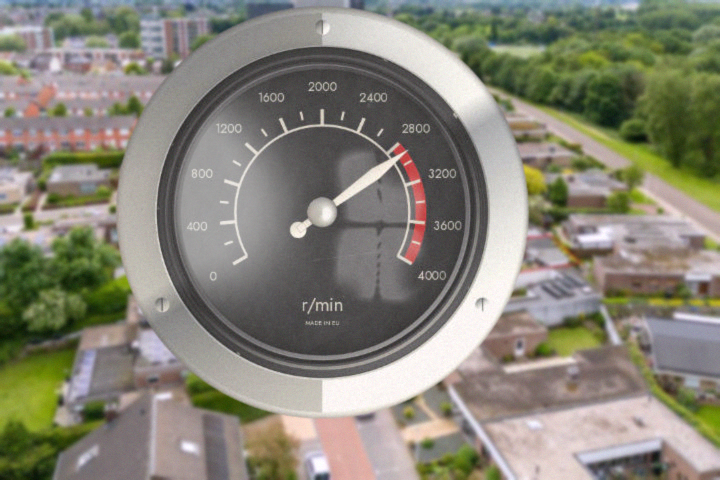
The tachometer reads 2900,rpm
